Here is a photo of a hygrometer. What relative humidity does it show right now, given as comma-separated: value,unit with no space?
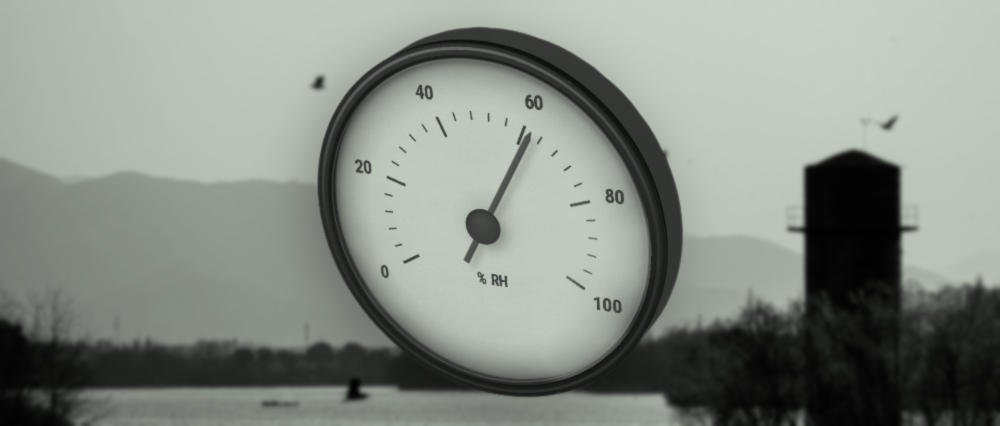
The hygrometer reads 62,%
